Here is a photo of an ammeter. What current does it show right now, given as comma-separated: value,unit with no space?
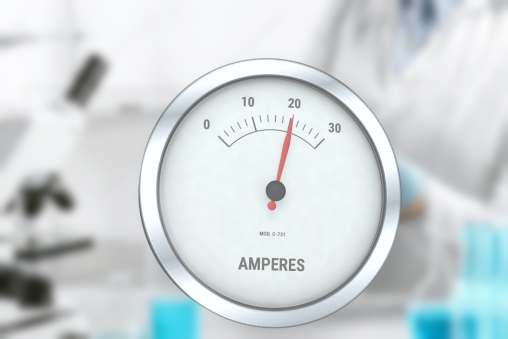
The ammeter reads 20,A
